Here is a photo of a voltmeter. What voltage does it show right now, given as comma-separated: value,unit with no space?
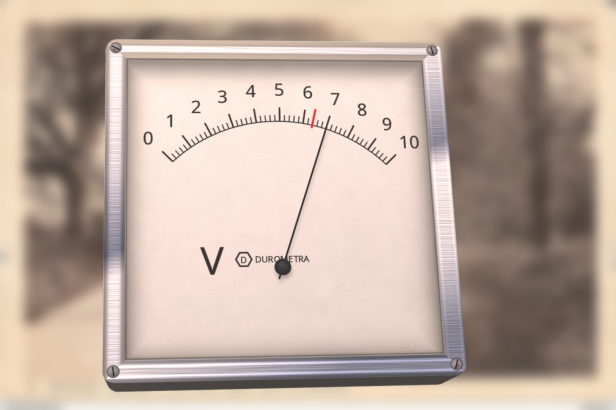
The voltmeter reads 7,V
